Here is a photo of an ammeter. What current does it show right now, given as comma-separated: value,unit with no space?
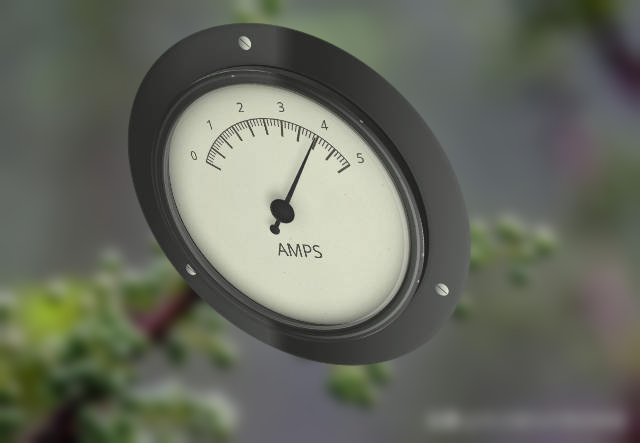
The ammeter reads 4,A
